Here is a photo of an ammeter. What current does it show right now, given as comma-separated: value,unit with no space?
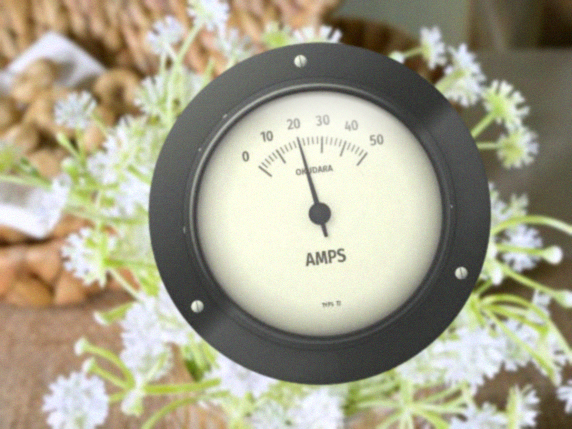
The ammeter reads 20,A
